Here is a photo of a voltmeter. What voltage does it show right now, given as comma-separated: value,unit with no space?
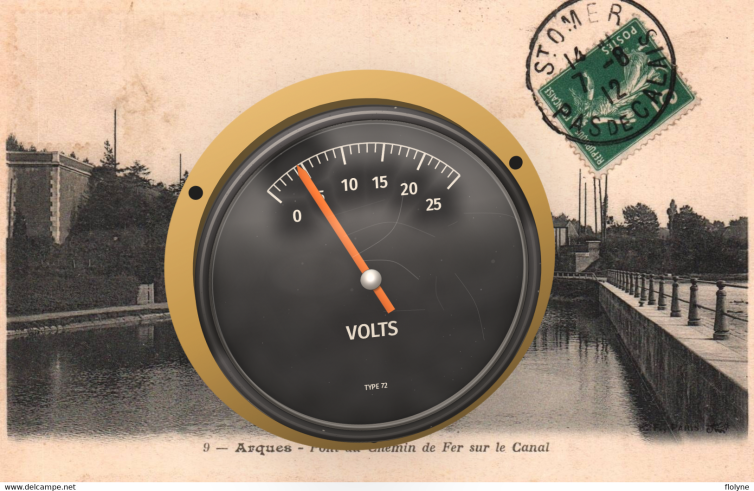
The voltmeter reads 4.5,V
